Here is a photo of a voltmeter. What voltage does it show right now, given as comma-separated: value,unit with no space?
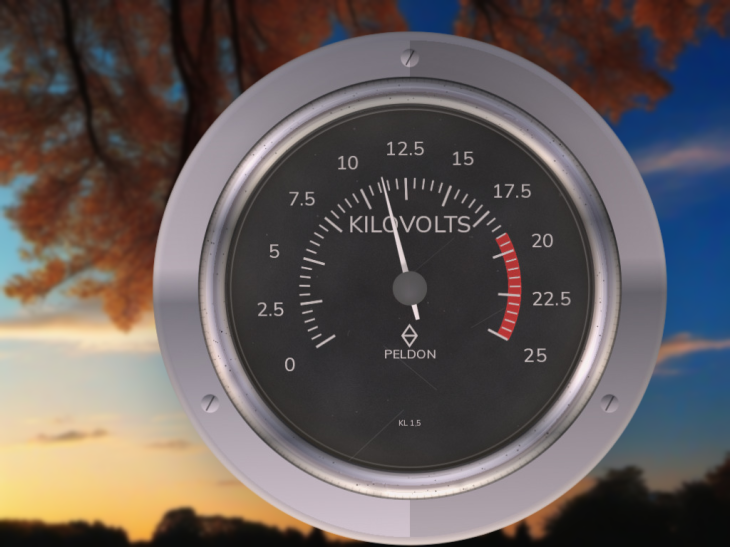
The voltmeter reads 11.25,kV
